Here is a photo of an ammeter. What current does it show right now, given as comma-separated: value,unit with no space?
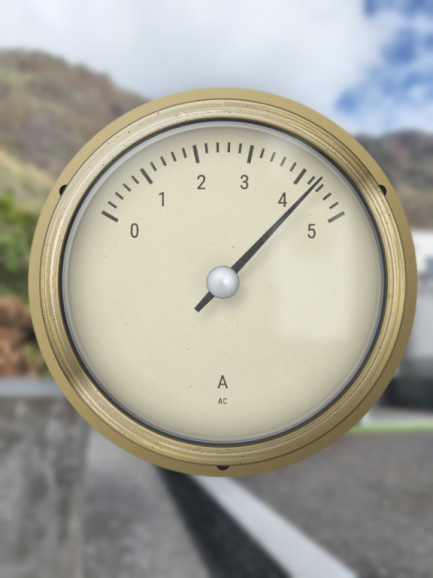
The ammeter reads 4.3,A
